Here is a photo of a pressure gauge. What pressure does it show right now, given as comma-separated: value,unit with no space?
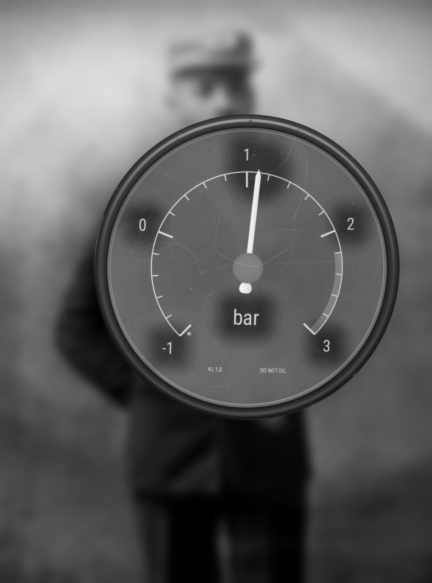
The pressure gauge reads 1.1,bar
